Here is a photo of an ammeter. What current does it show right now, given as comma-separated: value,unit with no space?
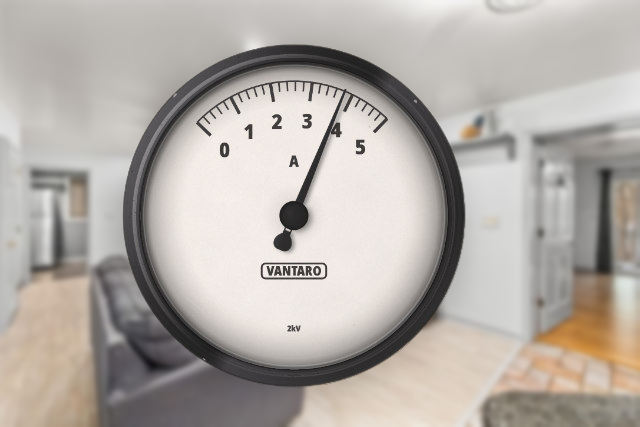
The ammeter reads 3.8,A
